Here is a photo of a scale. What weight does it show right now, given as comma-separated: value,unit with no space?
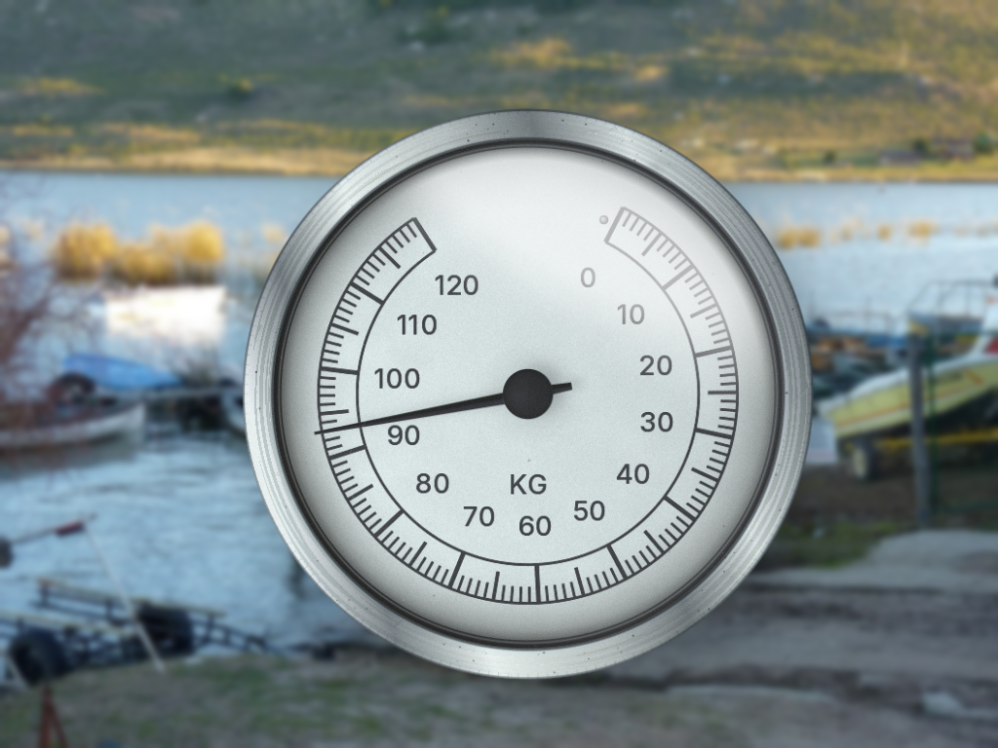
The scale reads 93,kg
